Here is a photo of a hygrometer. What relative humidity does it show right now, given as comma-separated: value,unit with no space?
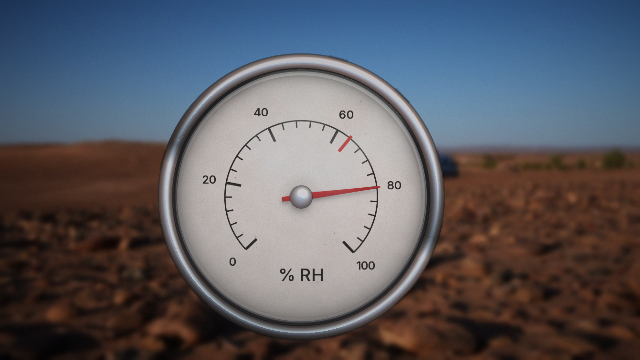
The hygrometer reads 80,%
